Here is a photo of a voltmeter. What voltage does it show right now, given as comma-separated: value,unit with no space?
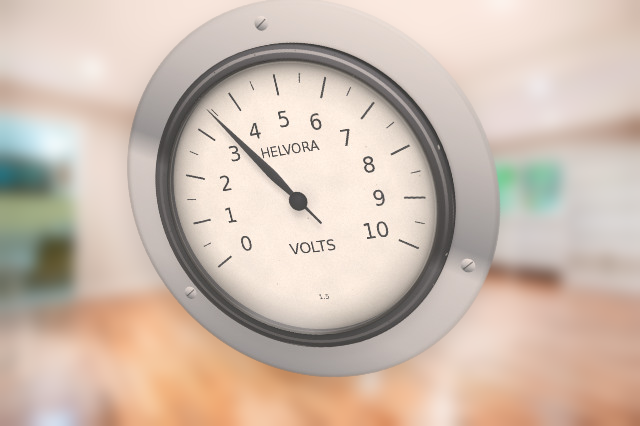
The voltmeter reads 3.5,V
